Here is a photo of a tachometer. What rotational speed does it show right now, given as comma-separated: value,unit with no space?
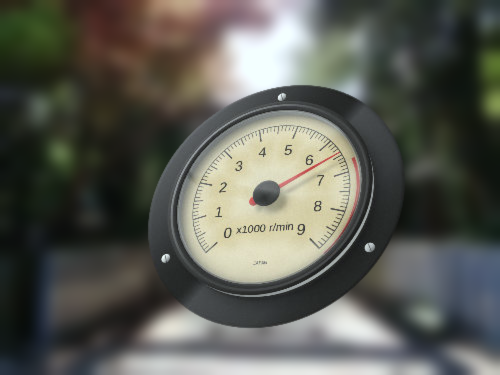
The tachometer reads 6500,rpm
